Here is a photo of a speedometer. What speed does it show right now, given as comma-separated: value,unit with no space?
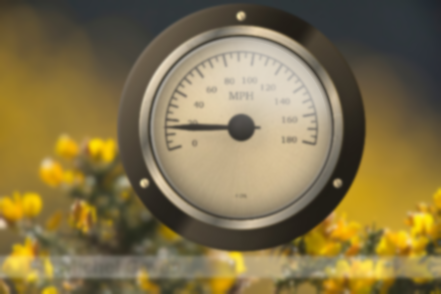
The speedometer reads 15,mph
